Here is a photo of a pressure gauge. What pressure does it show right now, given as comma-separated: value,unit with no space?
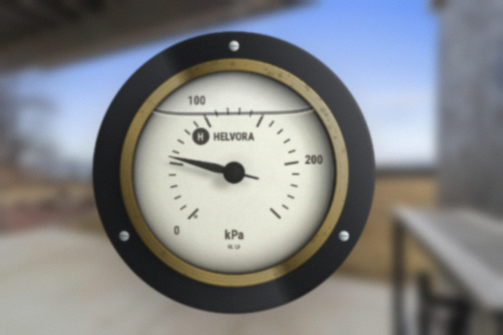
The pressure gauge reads 55,kPa
